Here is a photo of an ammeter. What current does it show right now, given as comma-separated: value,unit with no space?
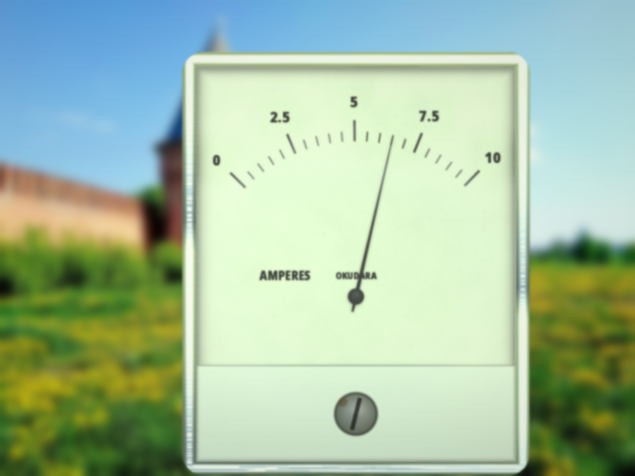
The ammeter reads 6.5,A
